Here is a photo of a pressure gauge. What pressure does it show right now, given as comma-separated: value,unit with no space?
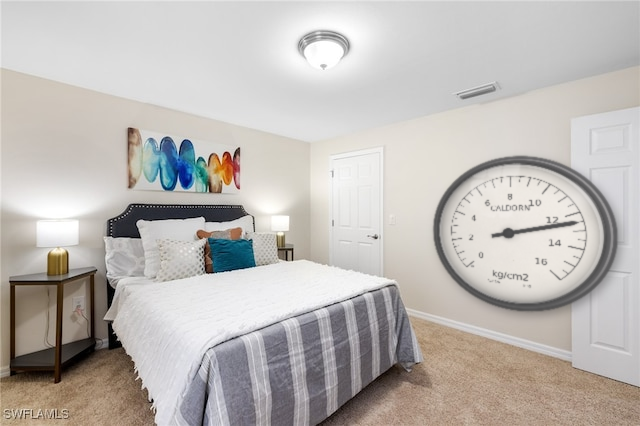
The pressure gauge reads 12.5,kg/cm²
